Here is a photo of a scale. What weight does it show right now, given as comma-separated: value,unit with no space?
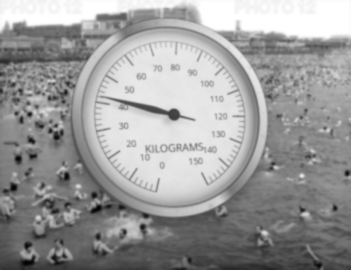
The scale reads 42,kg
